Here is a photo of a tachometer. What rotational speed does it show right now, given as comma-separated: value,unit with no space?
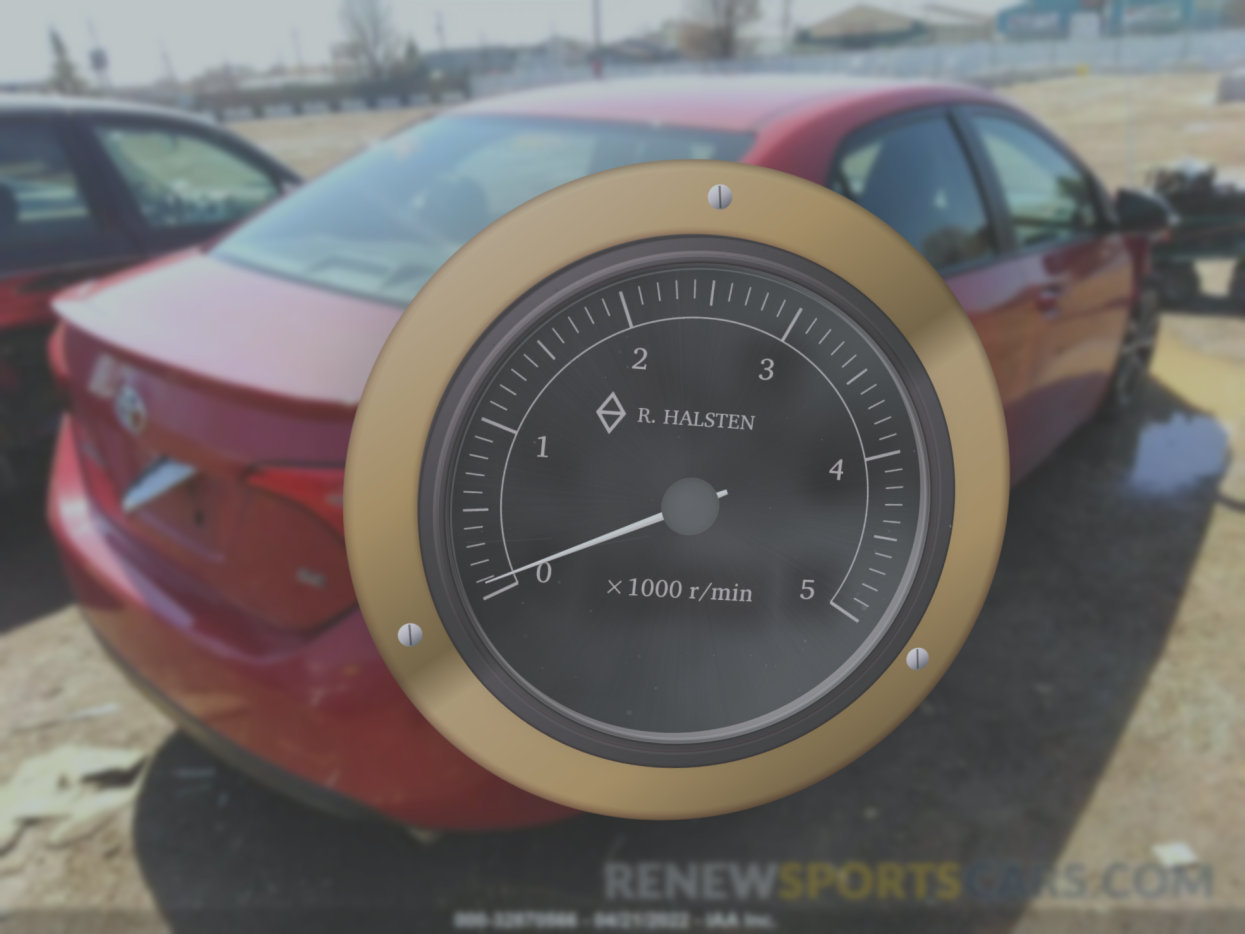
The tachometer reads 100,rpm
